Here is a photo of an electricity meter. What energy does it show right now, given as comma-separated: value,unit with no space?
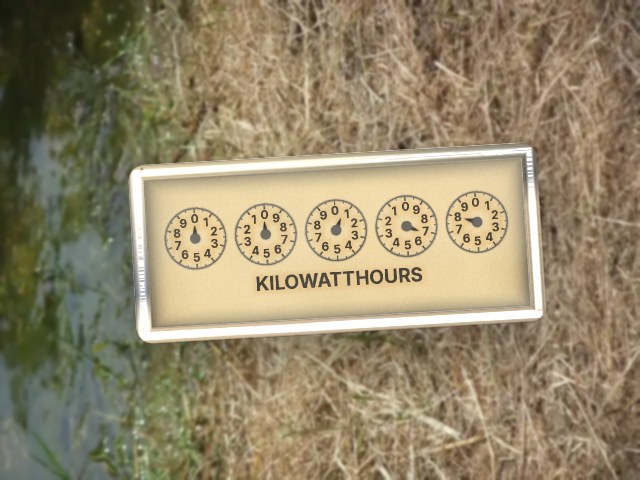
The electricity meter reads 68,kWh
